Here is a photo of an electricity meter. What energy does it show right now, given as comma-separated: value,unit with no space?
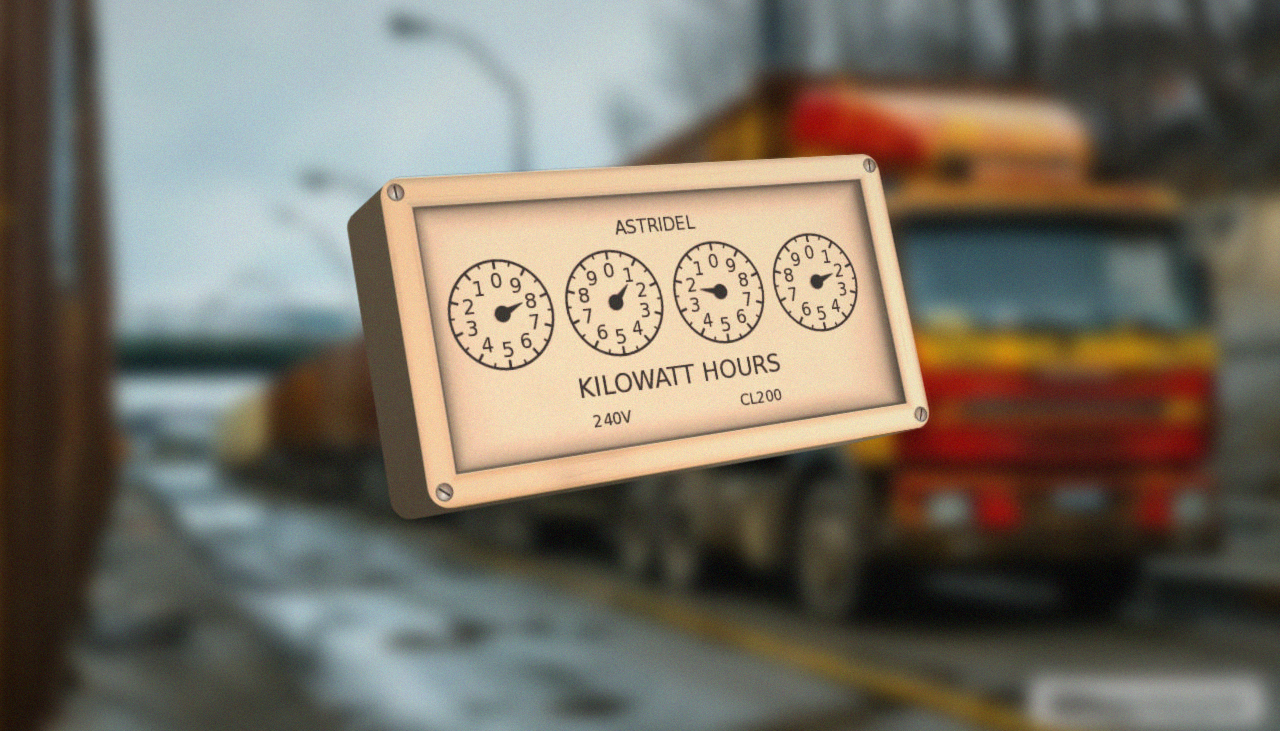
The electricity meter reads 8122,kWh
